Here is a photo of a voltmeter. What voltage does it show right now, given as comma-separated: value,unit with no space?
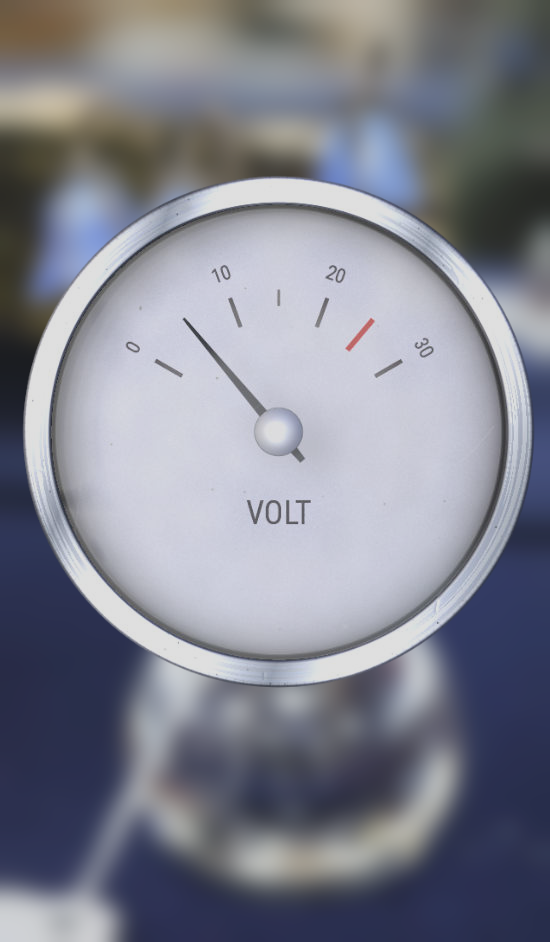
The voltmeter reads 5,V
